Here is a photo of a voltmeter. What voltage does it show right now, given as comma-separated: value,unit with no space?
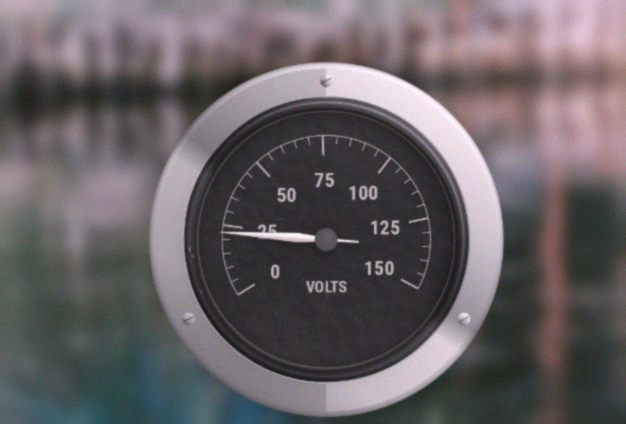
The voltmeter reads 22.5,V
